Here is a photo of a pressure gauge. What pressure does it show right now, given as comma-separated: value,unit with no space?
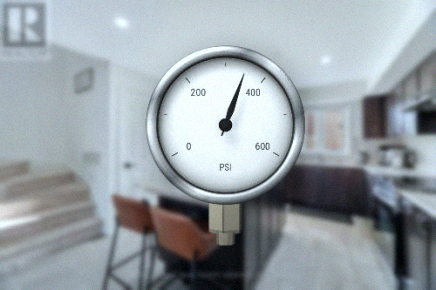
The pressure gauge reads 350,psi
